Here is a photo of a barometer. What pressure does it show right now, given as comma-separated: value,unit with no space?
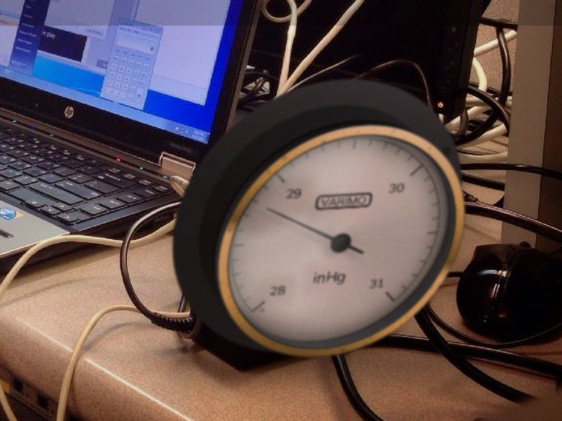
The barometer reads 28.8,inHg
